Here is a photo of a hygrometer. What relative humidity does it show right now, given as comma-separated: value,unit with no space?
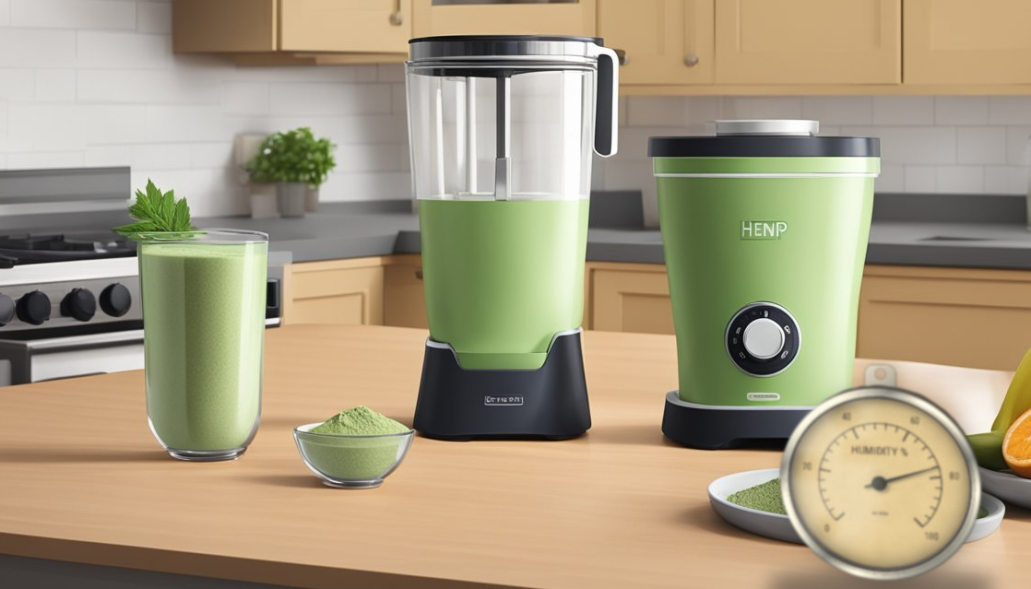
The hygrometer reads 76,%
